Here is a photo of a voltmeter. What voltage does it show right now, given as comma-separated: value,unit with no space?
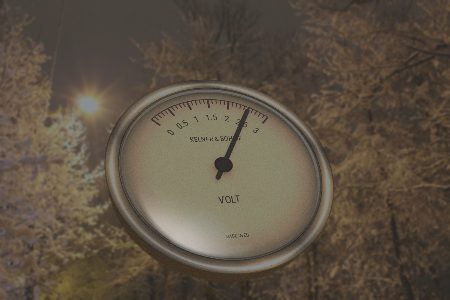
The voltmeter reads 2.5,V
